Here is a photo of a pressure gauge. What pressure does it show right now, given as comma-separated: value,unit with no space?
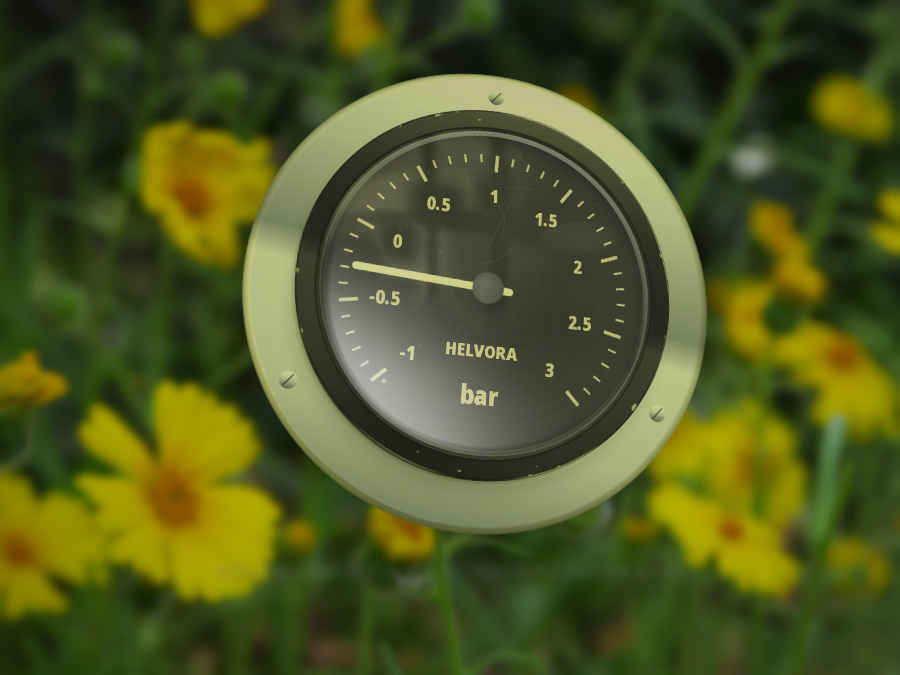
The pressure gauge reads -0.3,bar
